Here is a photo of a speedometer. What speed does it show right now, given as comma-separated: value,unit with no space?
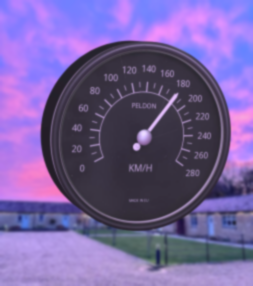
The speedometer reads 180,km/h
